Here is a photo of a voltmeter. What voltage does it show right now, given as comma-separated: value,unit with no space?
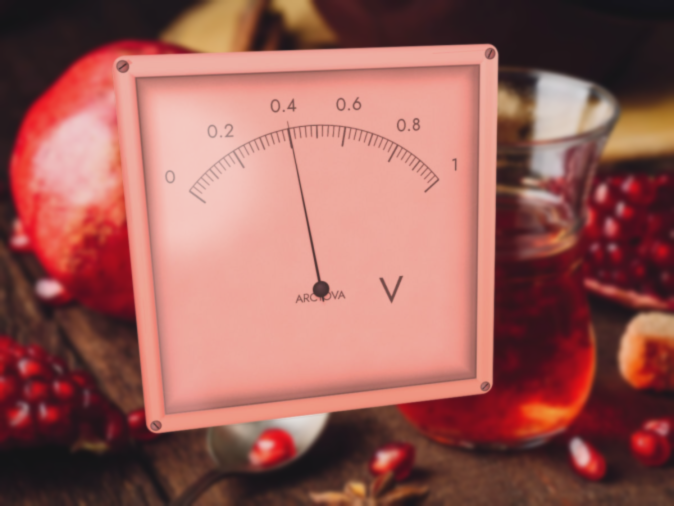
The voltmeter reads 0.4,V
